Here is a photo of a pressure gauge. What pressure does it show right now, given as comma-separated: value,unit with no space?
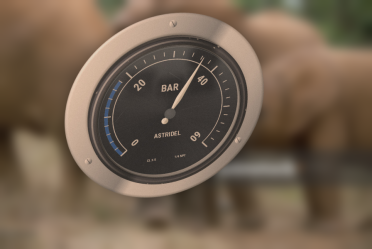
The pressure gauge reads 36,bar
